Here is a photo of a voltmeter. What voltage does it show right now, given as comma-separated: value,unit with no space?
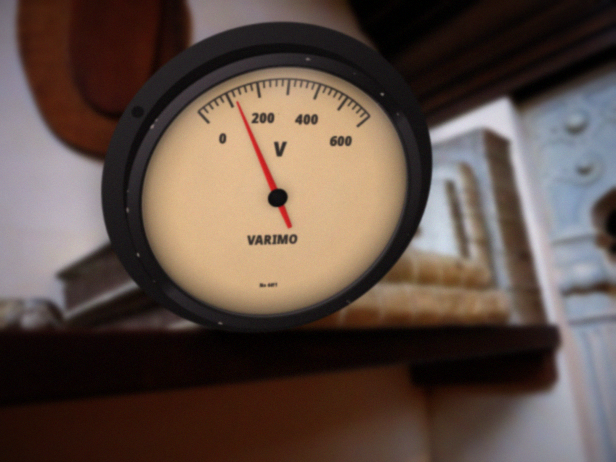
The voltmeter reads 120,V
